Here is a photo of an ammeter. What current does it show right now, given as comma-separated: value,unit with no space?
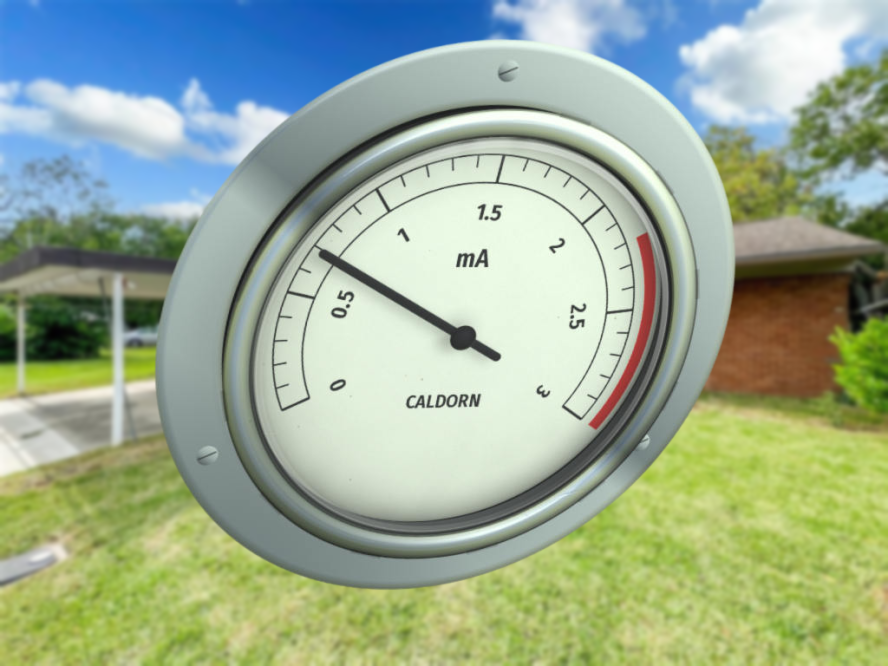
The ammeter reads 0.7,mA
